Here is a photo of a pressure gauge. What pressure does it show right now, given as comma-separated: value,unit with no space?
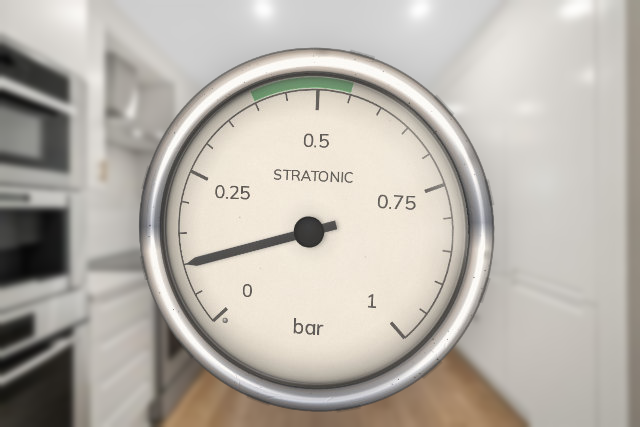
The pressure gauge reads 0.1,bar
